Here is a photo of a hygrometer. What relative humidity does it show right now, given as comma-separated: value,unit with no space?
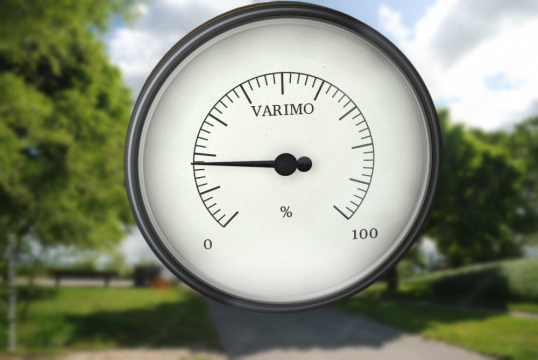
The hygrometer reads 18,%
